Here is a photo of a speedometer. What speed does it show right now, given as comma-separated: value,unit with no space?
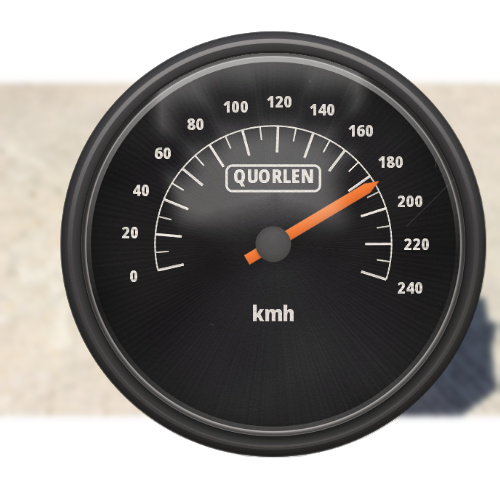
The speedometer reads 185,km/h
